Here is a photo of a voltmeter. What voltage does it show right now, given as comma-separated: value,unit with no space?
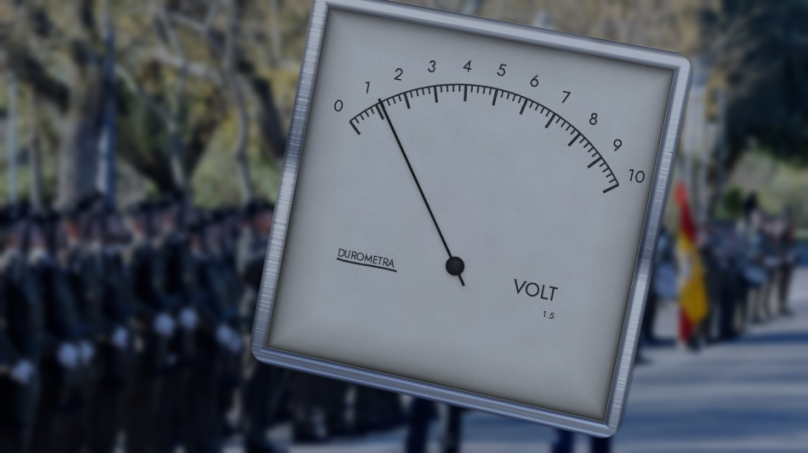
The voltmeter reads 1.2,V
